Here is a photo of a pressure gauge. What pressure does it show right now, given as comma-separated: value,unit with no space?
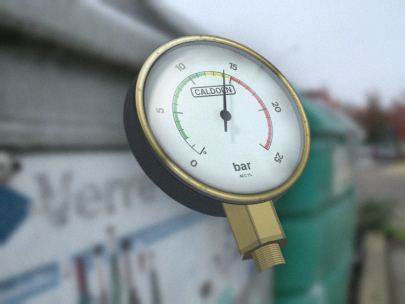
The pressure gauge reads 14,bar
